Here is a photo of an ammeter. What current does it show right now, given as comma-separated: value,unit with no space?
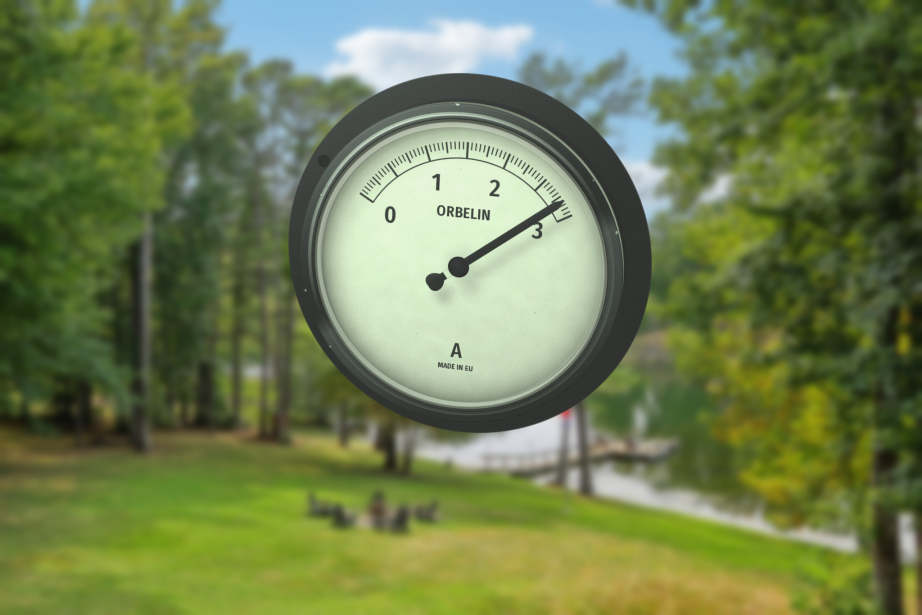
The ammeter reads 2.8,A
